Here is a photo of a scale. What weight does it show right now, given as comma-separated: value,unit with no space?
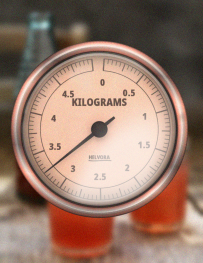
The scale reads 3.25,kg
